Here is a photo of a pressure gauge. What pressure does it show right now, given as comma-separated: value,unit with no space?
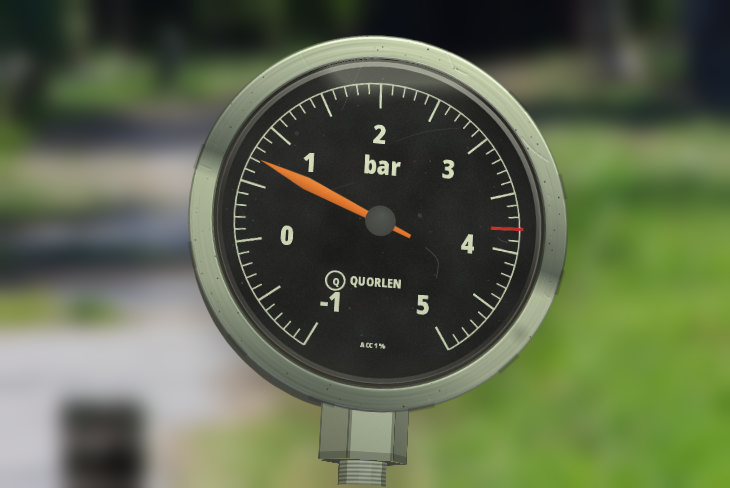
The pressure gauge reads 0.7,bar
